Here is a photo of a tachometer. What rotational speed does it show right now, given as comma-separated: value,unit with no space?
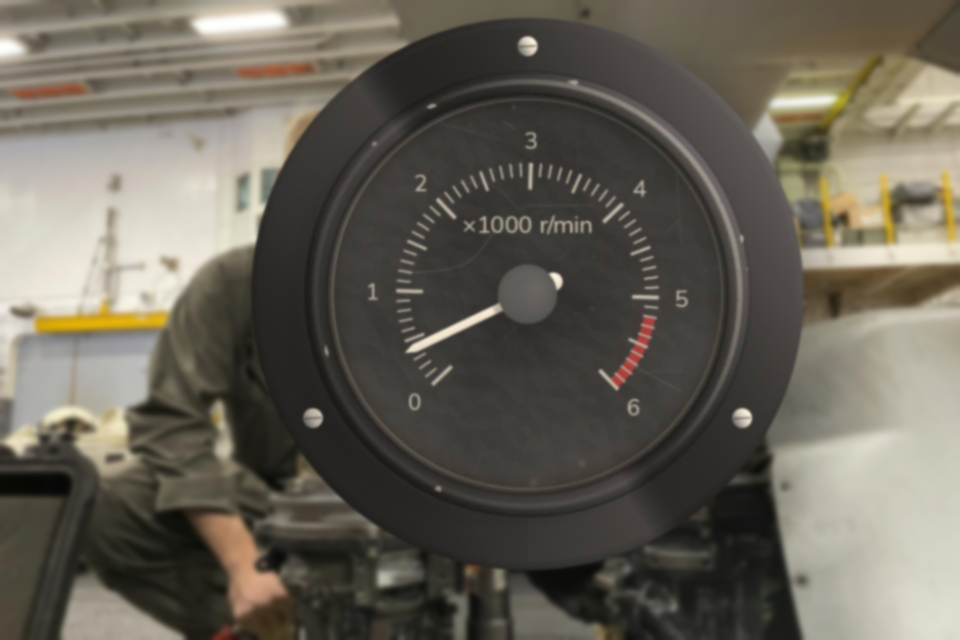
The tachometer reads 400,rpm
